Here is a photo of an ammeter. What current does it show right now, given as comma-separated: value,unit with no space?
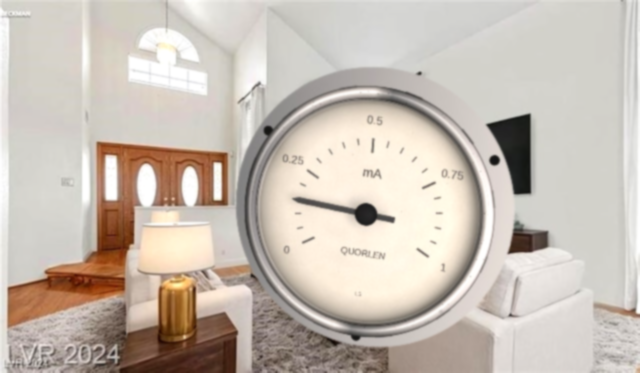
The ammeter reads 0.15,mA
